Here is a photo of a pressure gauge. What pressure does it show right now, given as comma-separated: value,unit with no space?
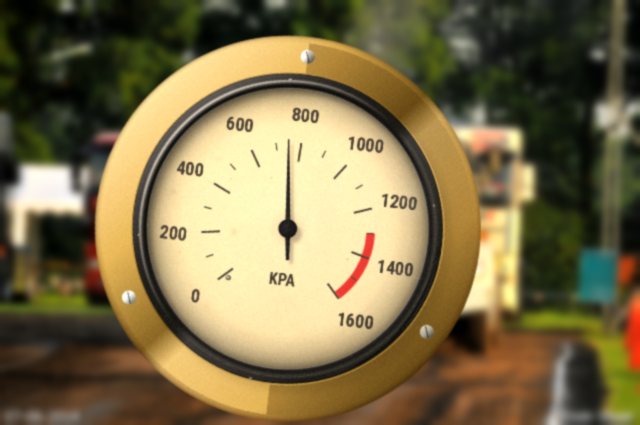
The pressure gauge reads 750,kPa
